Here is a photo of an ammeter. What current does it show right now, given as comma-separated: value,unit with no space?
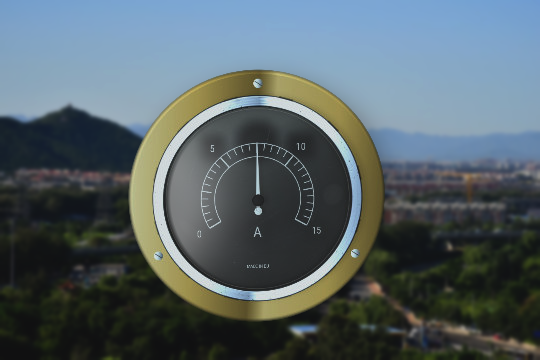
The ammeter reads 7.5,A
